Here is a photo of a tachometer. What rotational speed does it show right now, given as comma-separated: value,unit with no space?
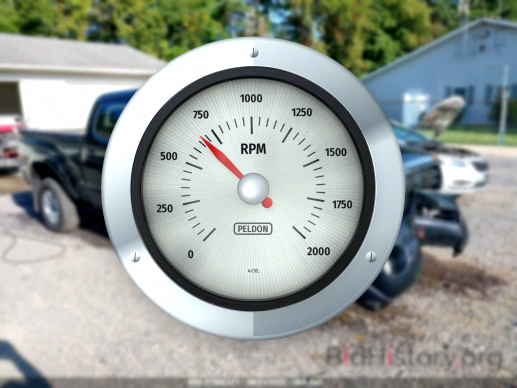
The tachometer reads 675,rpm
